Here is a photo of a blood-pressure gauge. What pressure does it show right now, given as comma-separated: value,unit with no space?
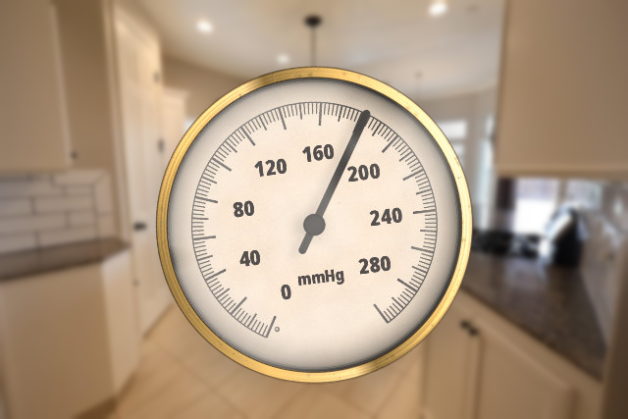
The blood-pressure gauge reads 182,mmHg
